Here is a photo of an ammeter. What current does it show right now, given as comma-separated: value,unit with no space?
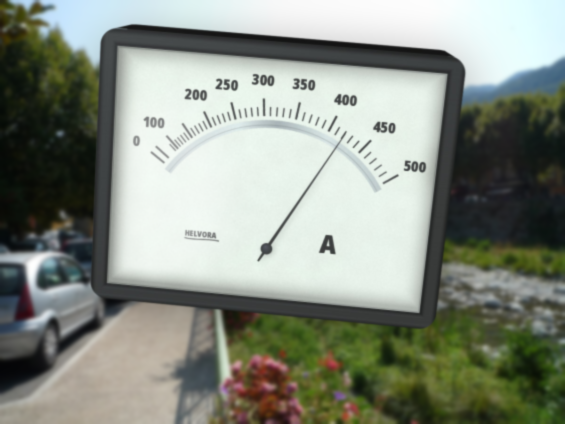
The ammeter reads 420,A
